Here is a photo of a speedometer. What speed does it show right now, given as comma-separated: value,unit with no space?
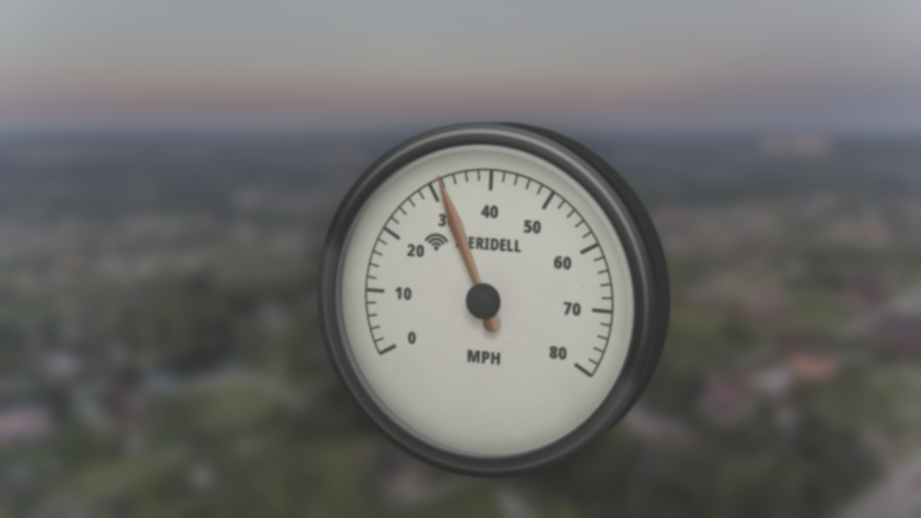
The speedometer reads 32,mph
